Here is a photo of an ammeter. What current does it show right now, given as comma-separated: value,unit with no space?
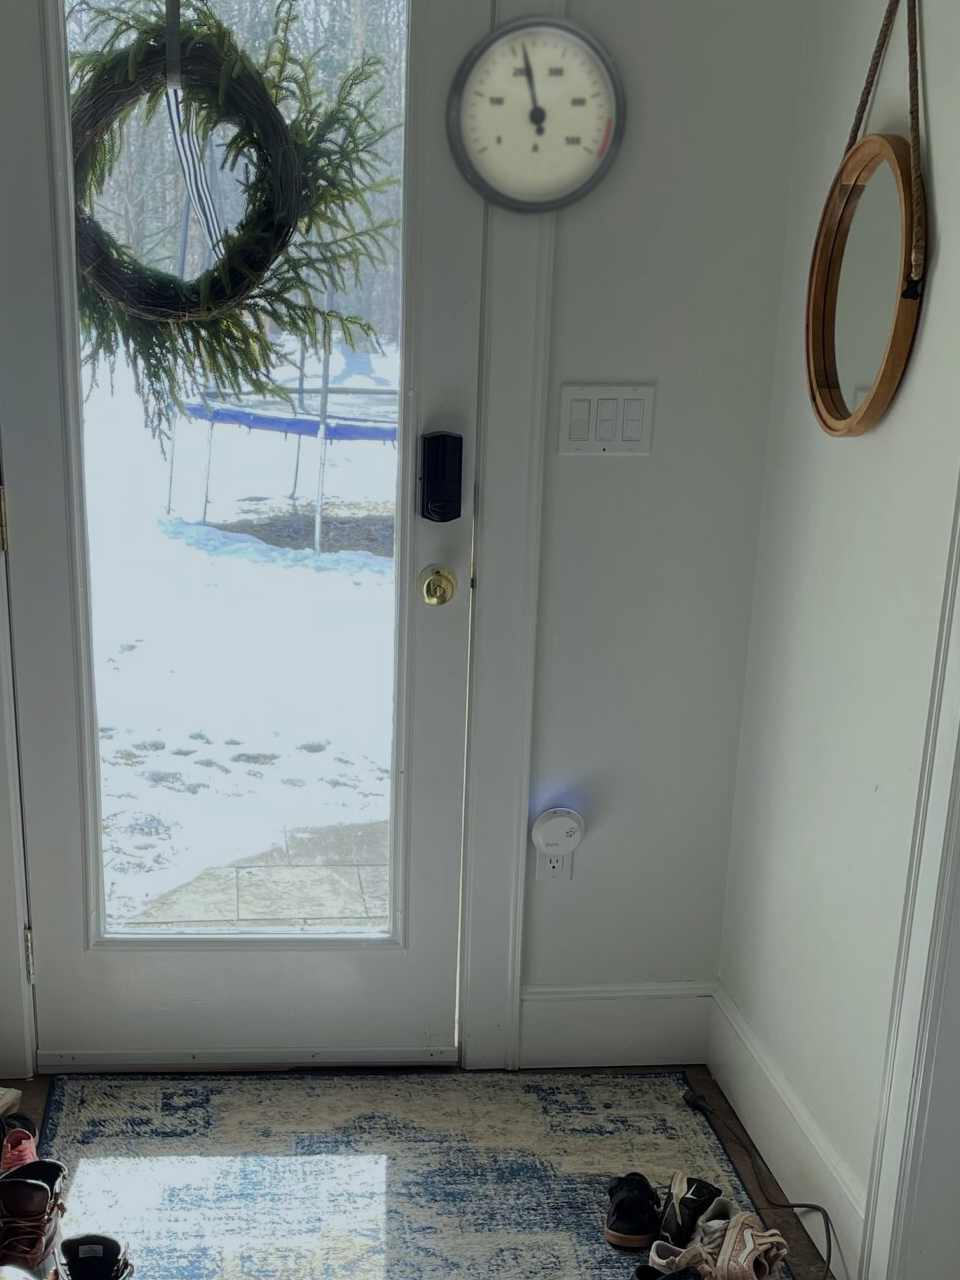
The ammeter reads 220,A
